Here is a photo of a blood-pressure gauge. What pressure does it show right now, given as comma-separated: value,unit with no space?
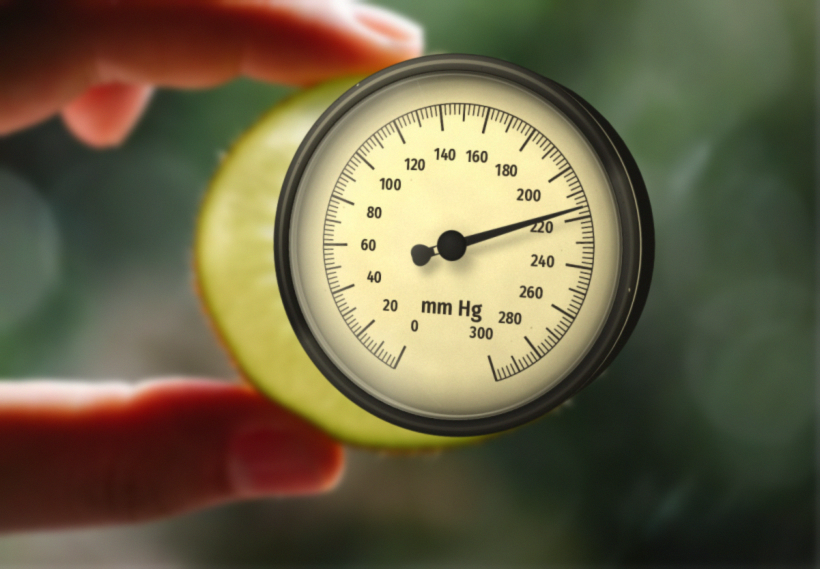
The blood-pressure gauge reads 216,mmHg
